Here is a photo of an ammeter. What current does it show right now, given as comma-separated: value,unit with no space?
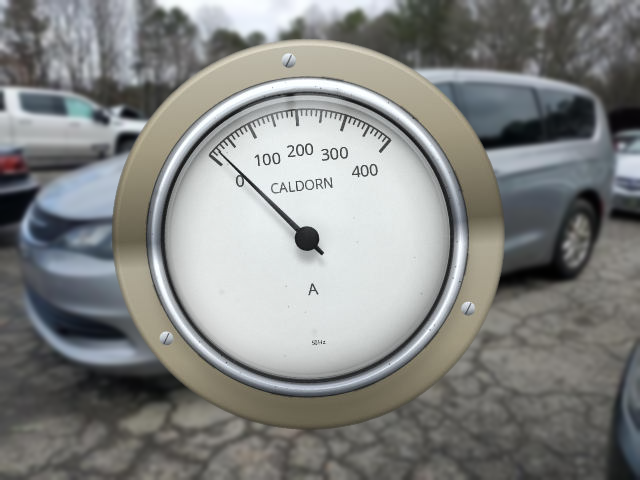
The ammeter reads 20,A
